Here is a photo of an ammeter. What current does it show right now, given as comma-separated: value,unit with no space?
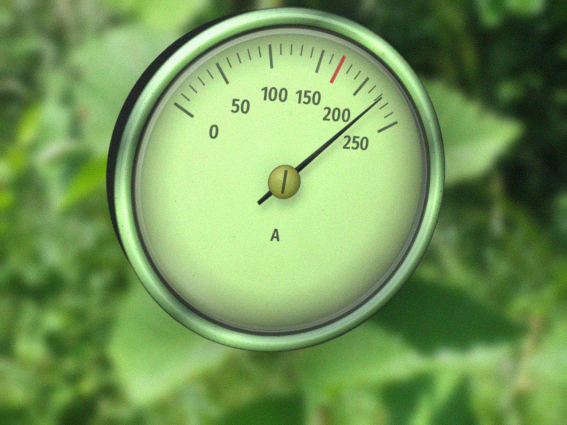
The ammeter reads 220,A
